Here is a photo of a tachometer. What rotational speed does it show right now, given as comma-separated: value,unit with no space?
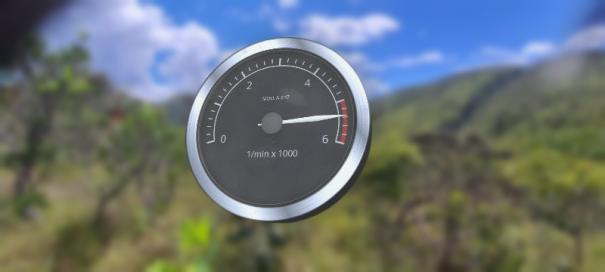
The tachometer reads 5400,rpm
